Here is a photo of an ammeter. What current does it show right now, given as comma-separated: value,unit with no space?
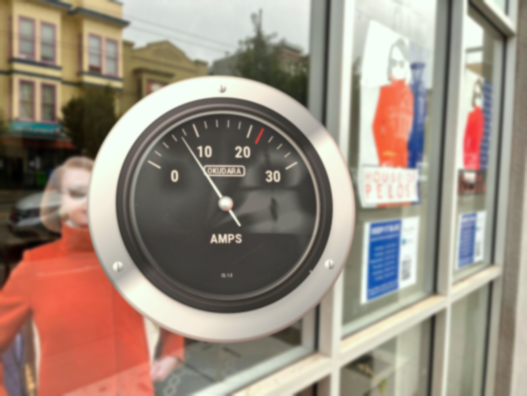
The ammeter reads 7,A
